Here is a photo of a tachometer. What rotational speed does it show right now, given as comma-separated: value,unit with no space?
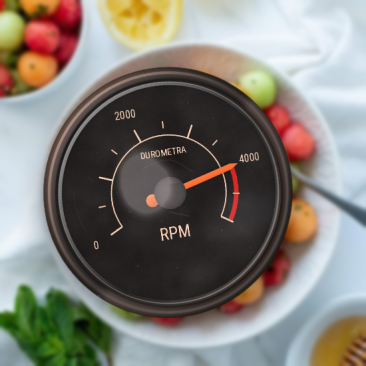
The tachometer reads 4000,rpm
